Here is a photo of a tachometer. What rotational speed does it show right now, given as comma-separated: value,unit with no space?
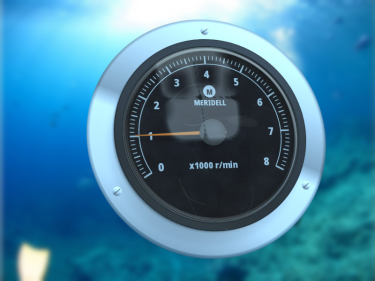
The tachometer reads 1000,rpm
